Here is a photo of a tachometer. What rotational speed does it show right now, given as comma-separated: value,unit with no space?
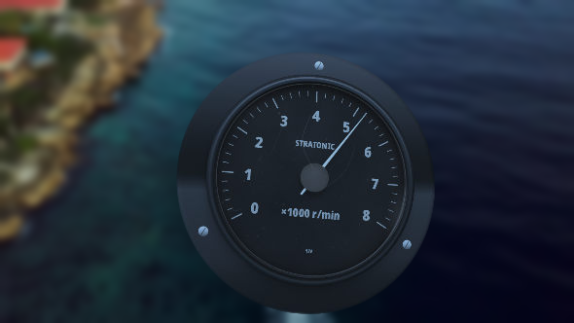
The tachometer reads 5200,rpm
